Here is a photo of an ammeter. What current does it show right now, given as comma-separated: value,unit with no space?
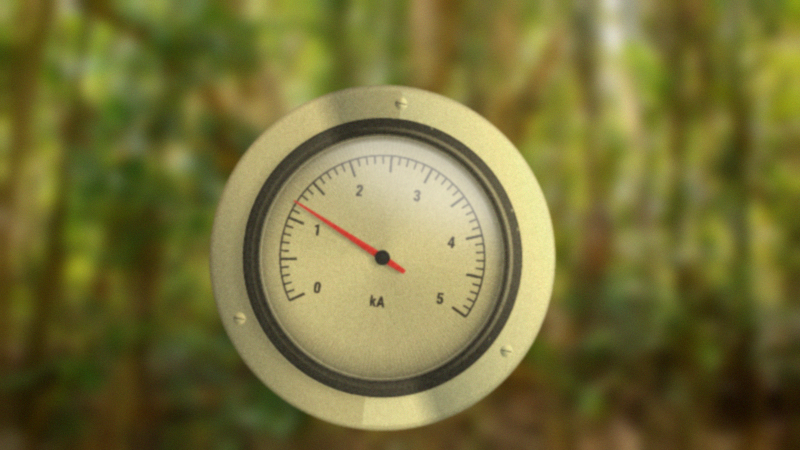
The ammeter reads 1.2,kA
